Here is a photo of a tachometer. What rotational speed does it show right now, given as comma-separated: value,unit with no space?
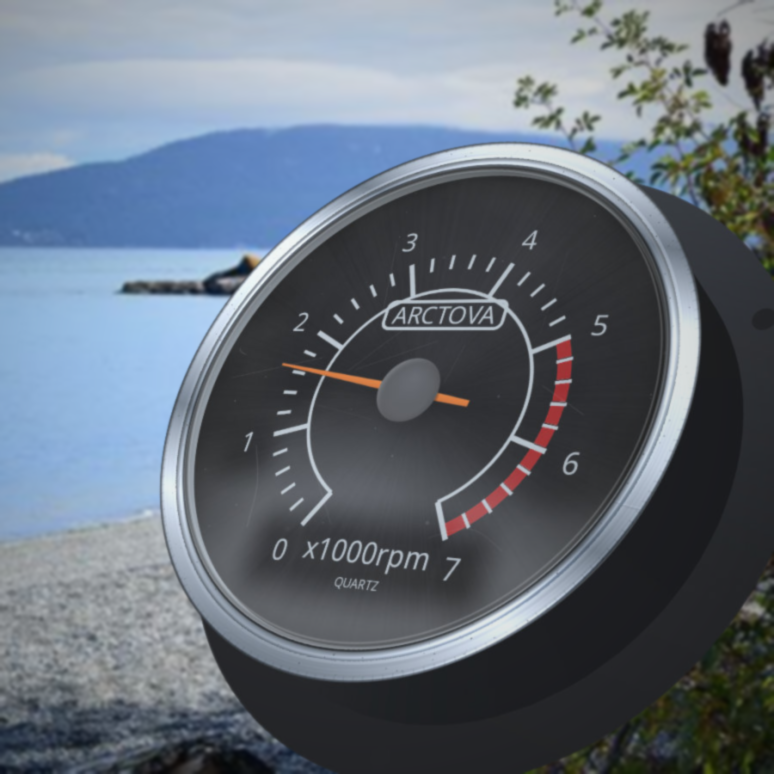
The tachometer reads 1600,rpm
